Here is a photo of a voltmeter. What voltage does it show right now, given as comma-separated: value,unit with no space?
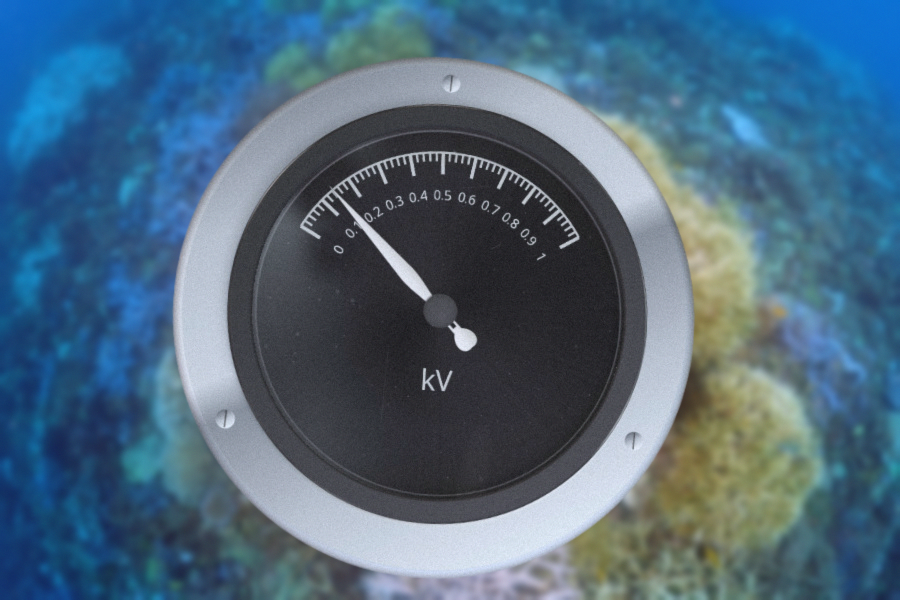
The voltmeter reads 0.14,kV
